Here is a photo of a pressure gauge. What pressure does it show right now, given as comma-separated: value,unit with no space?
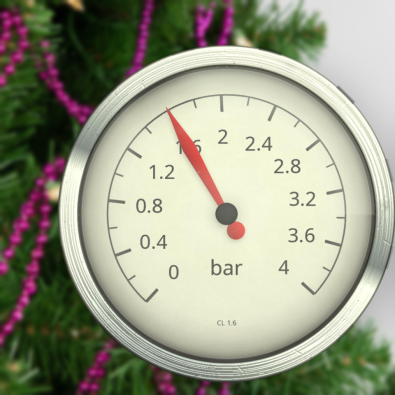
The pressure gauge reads 1.6,bar
